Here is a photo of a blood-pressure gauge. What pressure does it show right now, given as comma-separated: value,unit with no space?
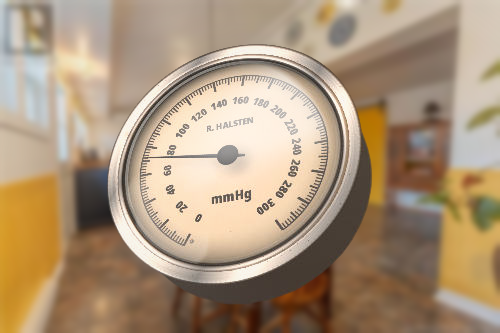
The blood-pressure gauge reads 70,mmHg
